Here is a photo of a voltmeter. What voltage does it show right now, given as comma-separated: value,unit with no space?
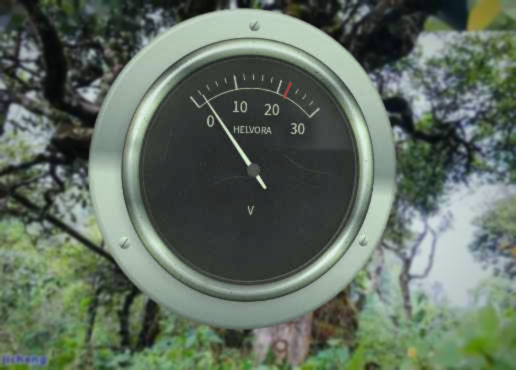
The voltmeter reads 2,V
